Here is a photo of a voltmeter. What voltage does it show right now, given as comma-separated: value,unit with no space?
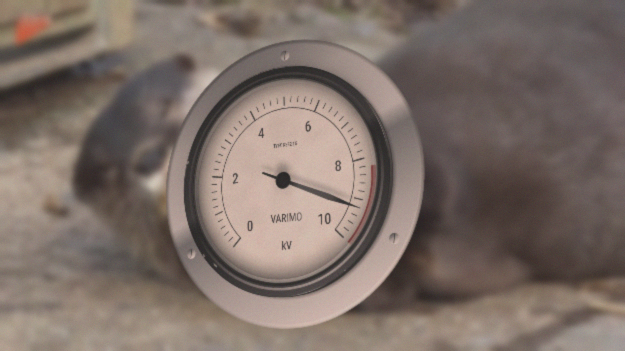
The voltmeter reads 9.2,kV
